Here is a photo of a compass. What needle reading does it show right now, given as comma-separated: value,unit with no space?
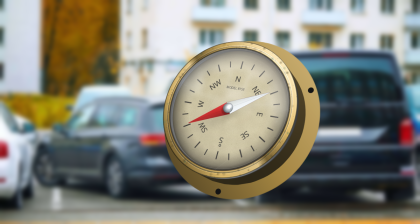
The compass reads 240,°
